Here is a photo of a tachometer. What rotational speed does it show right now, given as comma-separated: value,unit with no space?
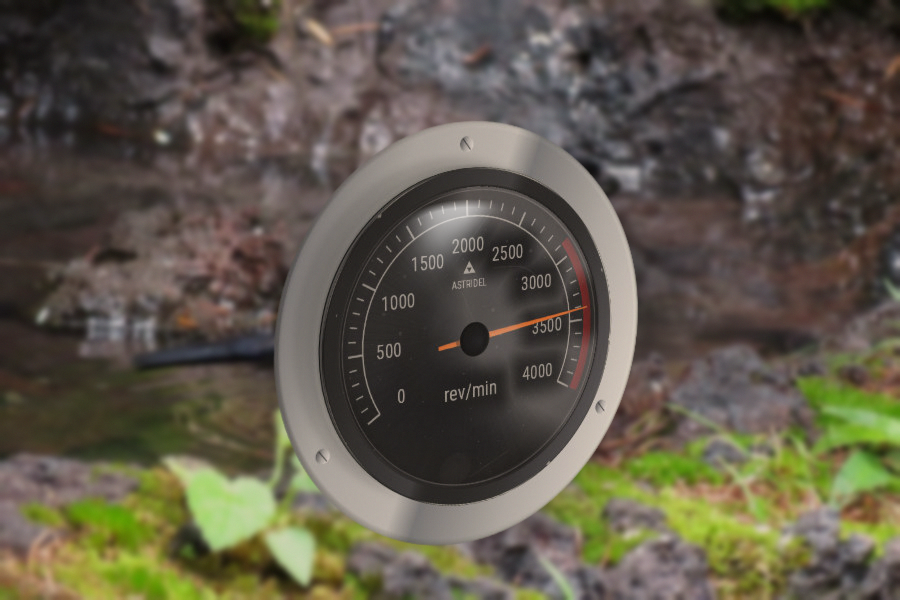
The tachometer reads 3400,rpm
